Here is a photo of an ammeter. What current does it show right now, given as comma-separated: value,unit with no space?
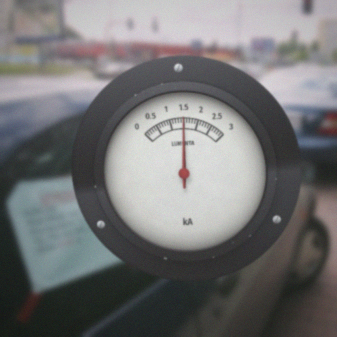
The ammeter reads 1.5,kA
